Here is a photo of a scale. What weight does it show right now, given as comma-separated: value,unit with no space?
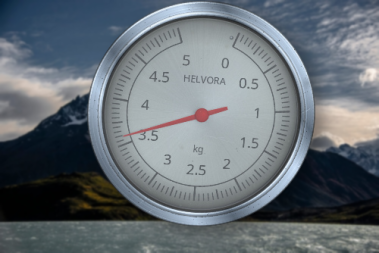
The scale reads 3.6,kg
